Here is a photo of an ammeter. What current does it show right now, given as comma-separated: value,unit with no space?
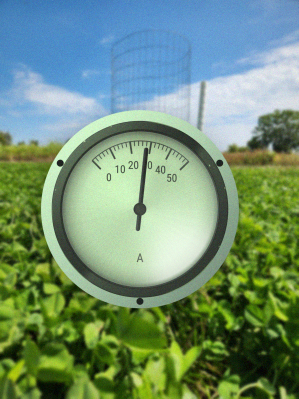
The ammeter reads 28,A
